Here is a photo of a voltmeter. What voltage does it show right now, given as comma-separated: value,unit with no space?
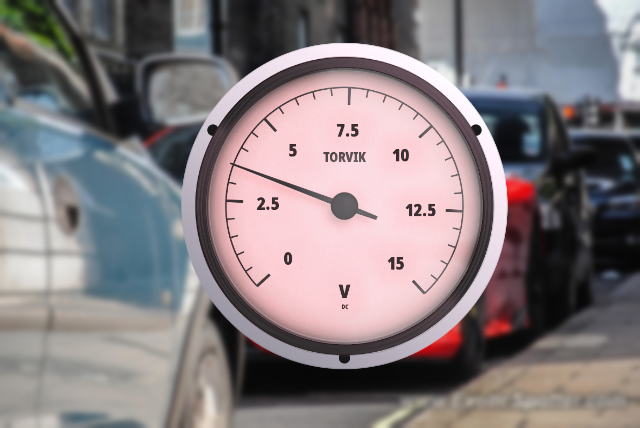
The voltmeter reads 3.5,V
